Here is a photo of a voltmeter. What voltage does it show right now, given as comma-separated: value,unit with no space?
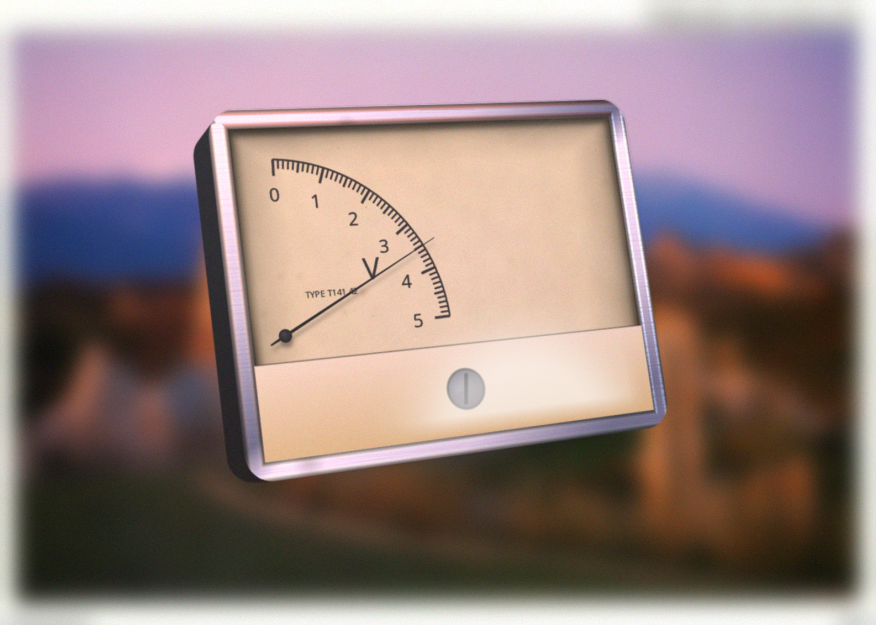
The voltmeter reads 3.5,V
